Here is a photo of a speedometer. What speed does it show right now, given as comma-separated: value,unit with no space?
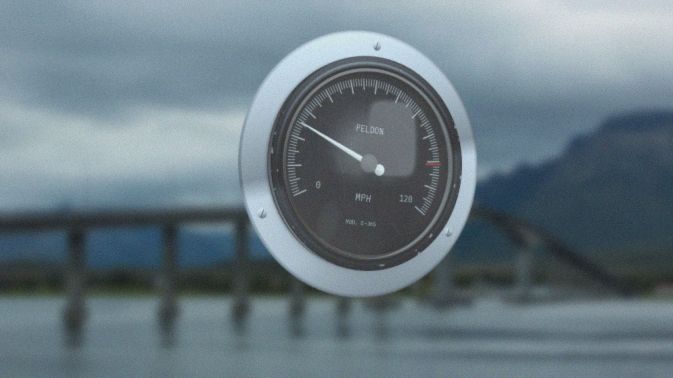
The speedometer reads 25,mph
